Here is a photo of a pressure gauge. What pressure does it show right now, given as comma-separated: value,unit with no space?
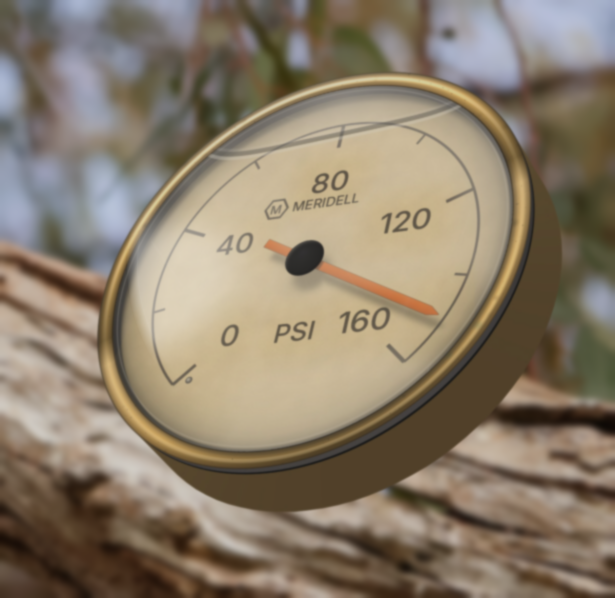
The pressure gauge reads 150,psi
